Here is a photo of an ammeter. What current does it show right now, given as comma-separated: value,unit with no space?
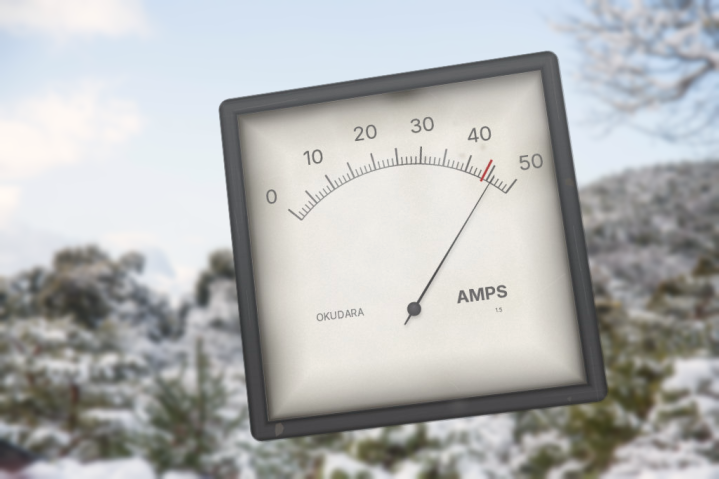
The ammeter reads 46,A
